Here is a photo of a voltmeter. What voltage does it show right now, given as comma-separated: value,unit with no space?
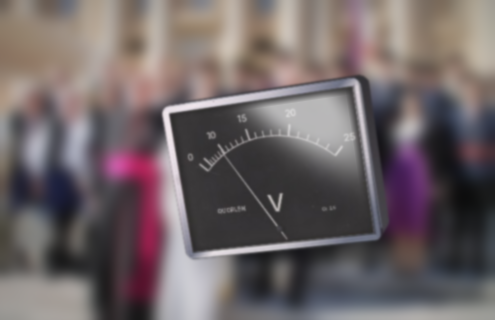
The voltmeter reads 10,V
